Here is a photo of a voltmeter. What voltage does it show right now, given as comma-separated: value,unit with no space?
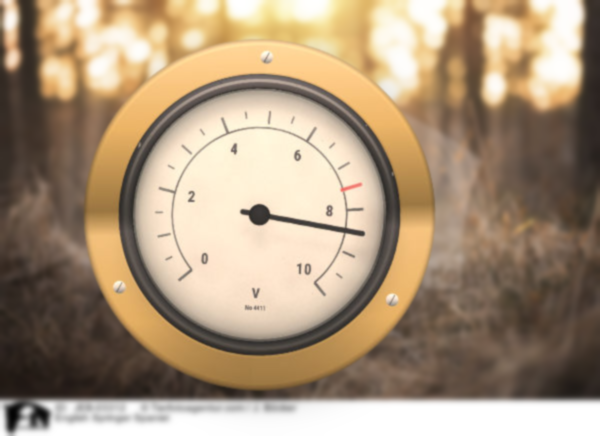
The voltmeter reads 8.5,V
